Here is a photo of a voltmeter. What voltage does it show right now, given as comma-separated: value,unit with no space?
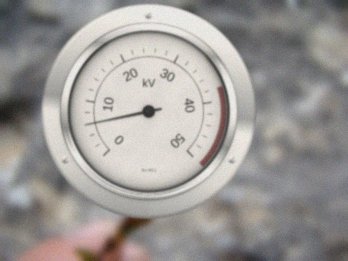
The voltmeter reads 6,kV
